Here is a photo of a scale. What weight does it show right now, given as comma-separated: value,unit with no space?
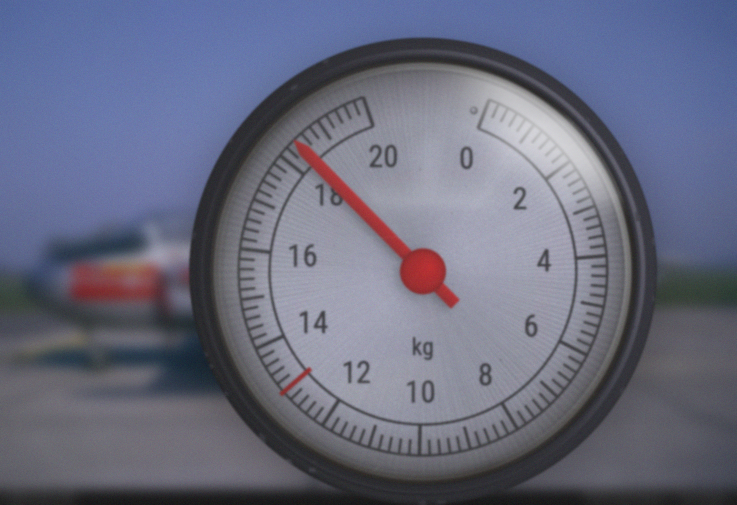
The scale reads 18.4,kg
